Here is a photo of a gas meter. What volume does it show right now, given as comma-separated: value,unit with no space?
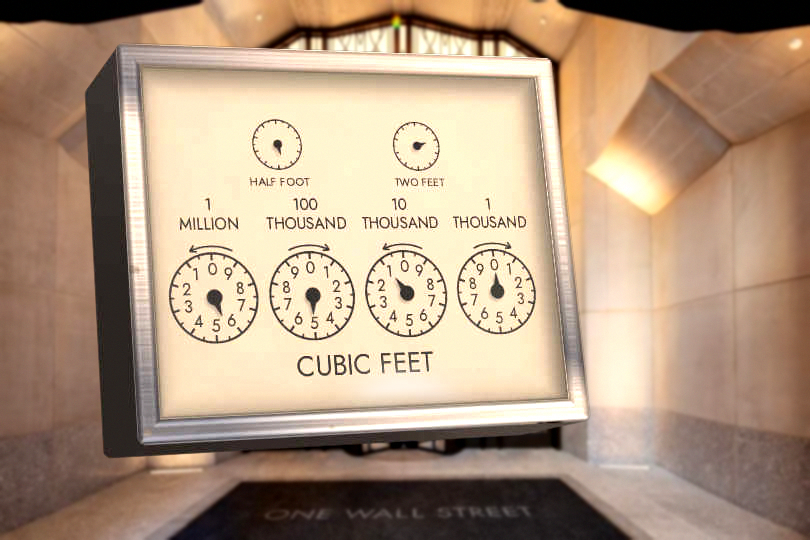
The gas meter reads 551000,ft³
